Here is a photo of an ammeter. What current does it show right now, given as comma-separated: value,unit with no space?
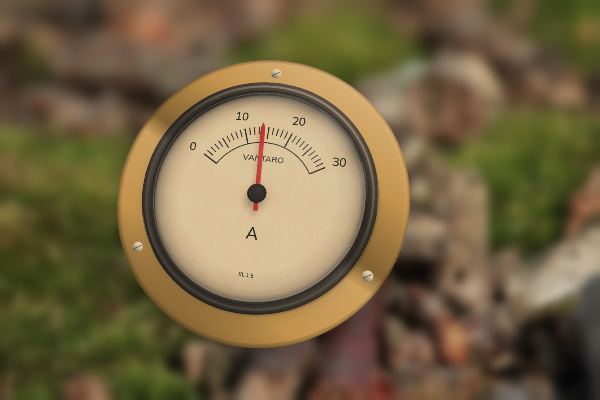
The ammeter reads 14,A
